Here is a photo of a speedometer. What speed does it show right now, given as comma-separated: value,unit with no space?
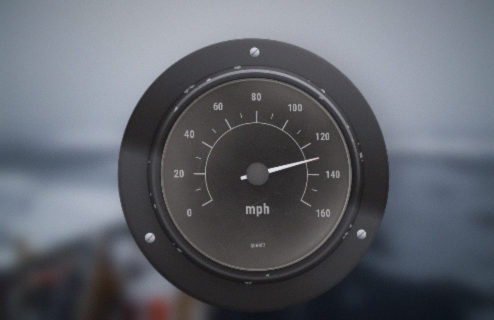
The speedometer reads 130,mph
